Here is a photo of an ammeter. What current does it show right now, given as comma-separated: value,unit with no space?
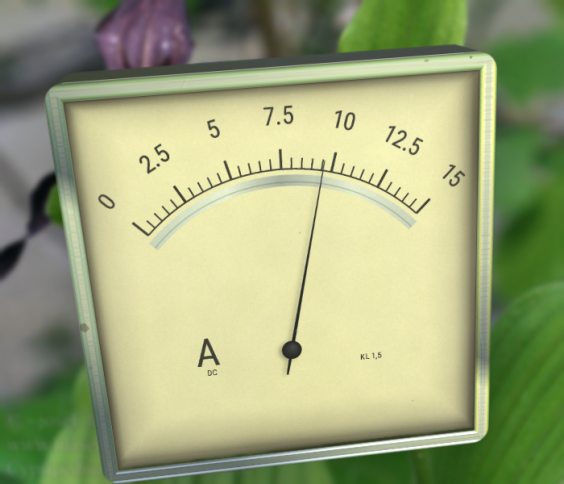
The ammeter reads 9.5,A
